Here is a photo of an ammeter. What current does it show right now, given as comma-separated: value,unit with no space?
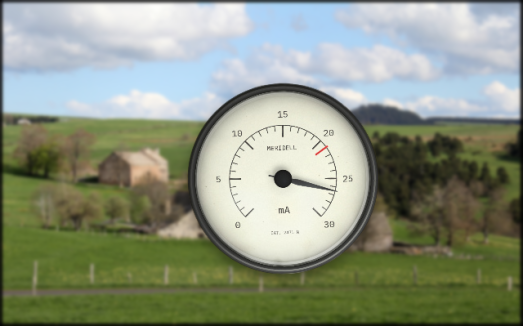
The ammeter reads 26.5,mA
